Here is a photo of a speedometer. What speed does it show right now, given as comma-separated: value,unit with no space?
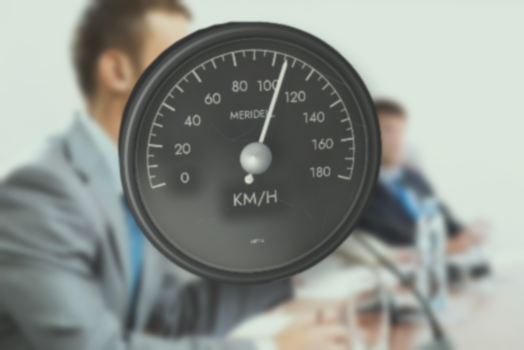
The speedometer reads 105,km/h
